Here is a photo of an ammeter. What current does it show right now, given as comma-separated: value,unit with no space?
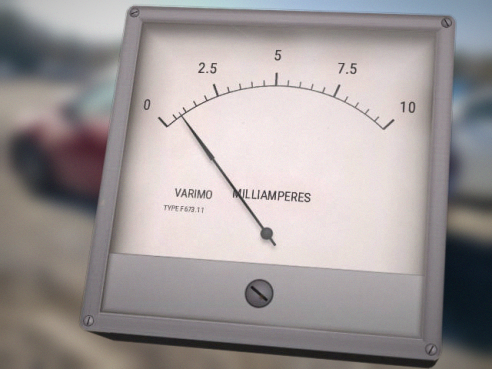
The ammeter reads 0.75,mA
